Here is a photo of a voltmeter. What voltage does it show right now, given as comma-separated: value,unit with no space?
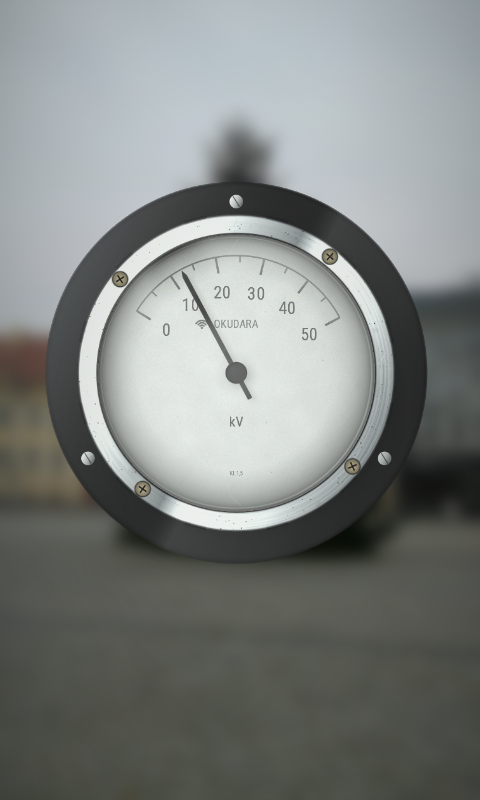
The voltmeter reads 12.5,kV
